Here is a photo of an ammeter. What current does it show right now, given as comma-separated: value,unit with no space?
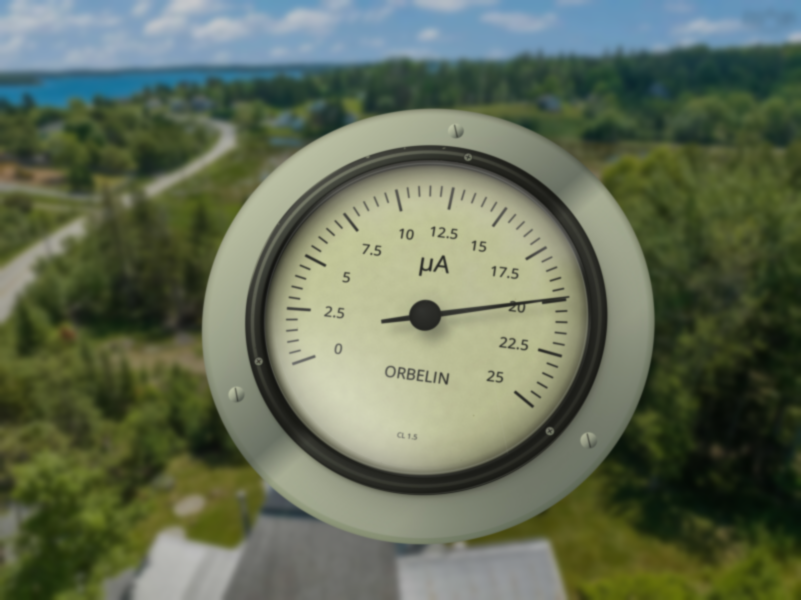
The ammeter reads 20,µA
